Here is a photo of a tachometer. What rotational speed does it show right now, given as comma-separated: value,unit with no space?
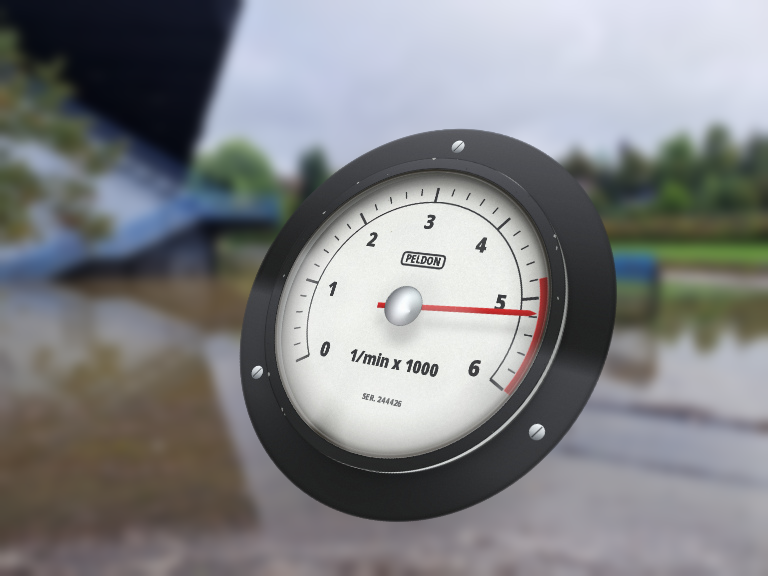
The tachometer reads 5200,rpm
